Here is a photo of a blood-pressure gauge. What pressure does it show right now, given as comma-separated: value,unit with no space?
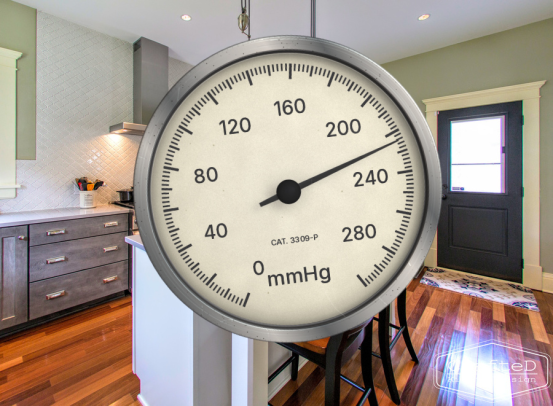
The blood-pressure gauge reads 224,mmHg
